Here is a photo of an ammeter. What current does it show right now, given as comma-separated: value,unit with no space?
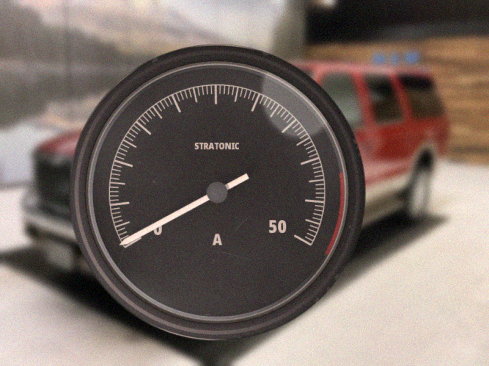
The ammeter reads 0.5,A
